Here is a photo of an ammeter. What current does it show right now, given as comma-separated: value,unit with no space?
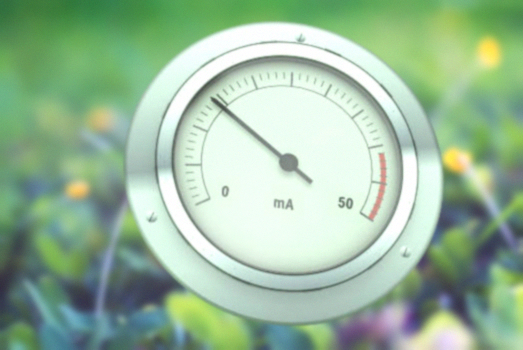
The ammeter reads 14,mA
